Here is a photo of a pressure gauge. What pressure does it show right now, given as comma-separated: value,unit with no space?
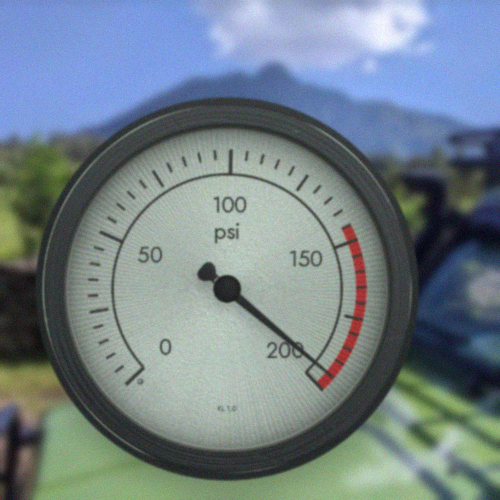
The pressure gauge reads 195,psi
